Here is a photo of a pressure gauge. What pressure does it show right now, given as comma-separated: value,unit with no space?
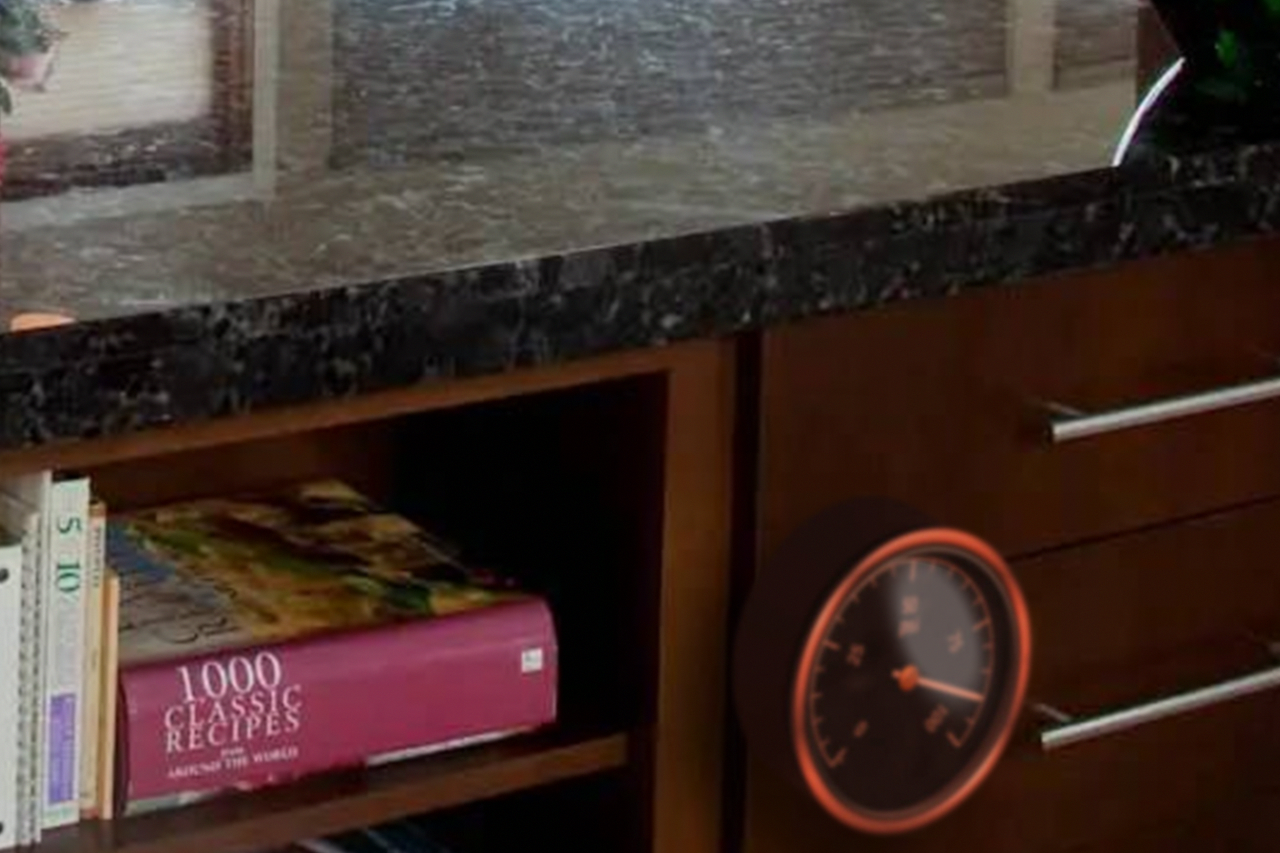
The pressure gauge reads 90,psi
